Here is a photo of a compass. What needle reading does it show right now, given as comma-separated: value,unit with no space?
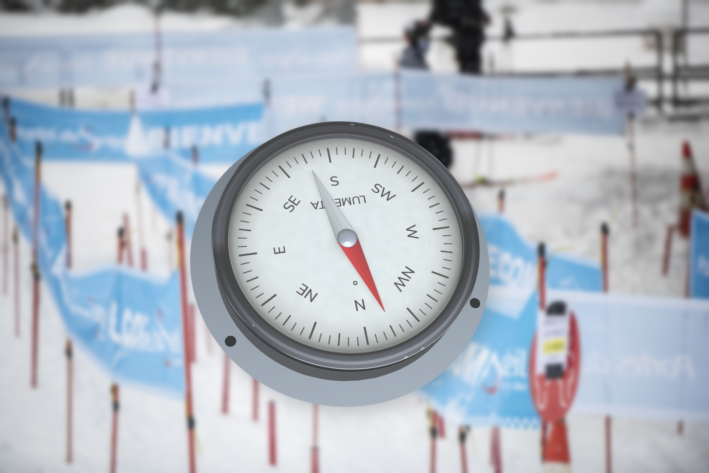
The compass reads 345,°
